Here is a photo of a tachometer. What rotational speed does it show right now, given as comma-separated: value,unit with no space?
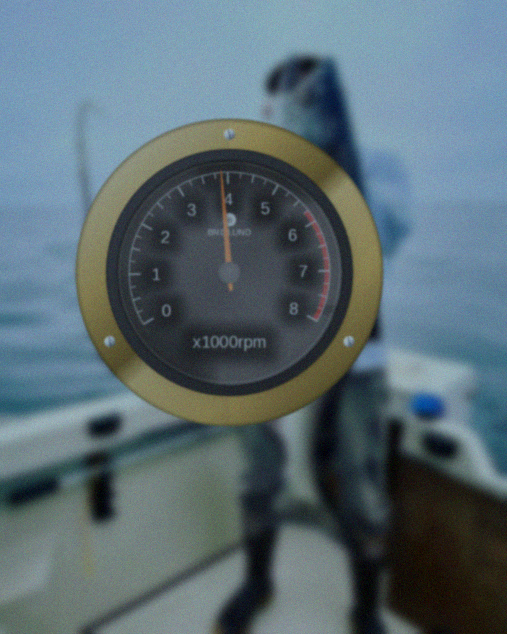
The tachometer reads 3875,rpm
